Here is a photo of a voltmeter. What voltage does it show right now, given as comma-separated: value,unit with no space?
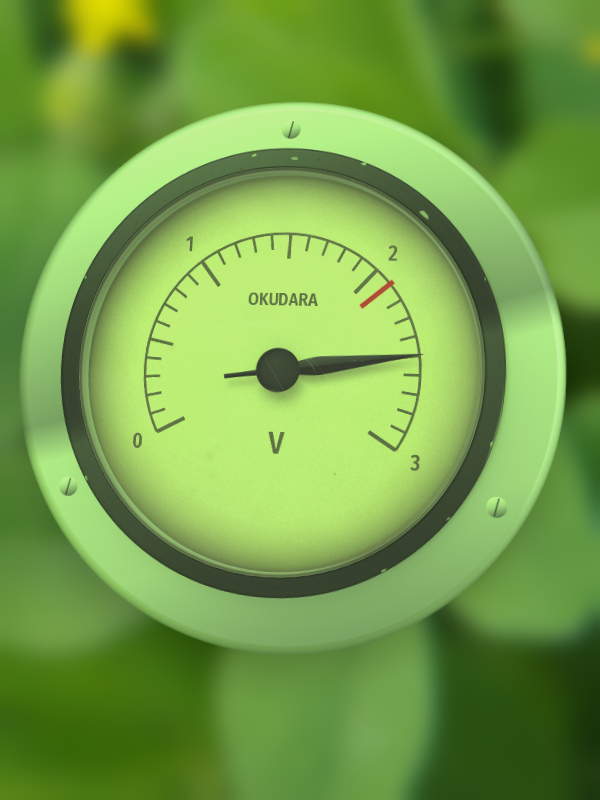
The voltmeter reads 2.5,V
